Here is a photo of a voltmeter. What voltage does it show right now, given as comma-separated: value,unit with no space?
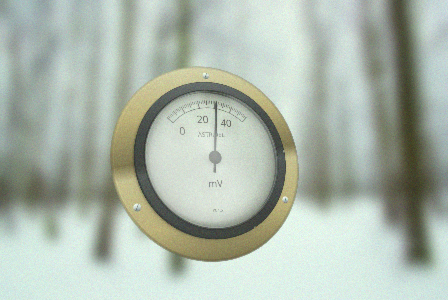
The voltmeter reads 30,mV
